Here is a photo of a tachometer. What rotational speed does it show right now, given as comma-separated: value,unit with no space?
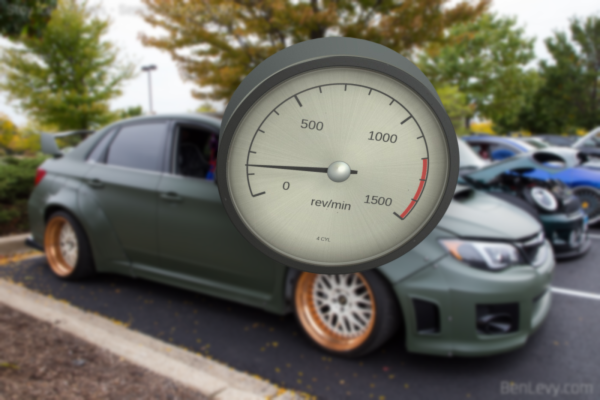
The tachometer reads 150,rpm
